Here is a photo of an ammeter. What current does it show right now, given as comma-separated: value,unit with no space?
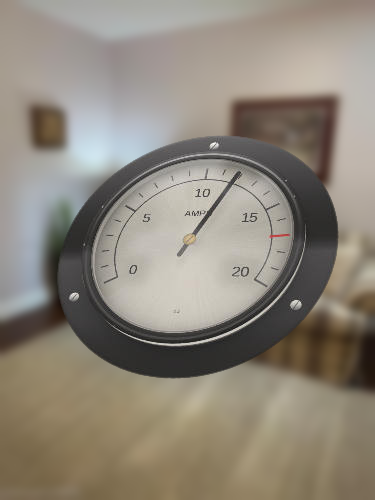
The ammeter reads 12,A
